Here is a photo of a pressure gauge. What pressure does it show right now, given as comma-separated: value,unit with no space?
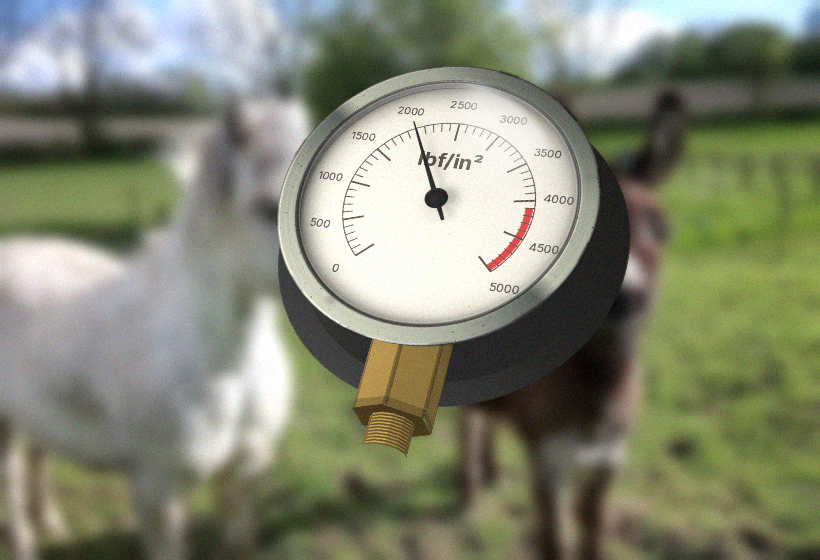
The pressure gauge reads 2000,psi
